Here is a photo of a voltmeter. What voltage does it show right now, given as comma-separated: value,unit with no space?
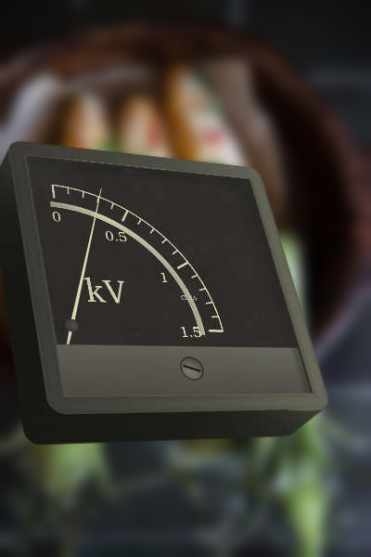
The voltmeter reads 0.3,kV
